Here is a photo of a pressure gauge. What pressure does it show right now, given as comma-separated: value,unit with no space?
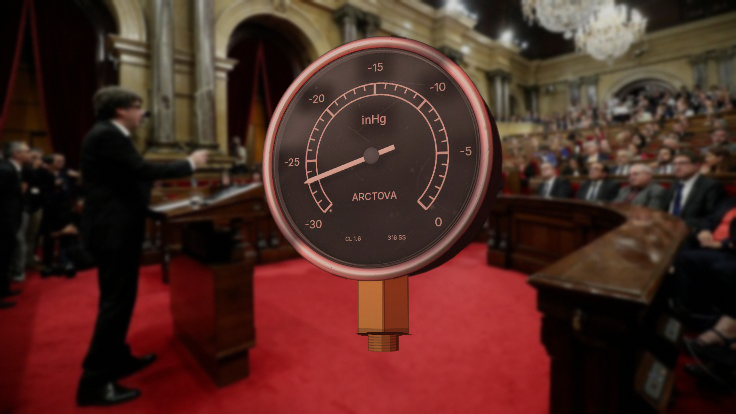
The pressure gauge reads -27,inHg
